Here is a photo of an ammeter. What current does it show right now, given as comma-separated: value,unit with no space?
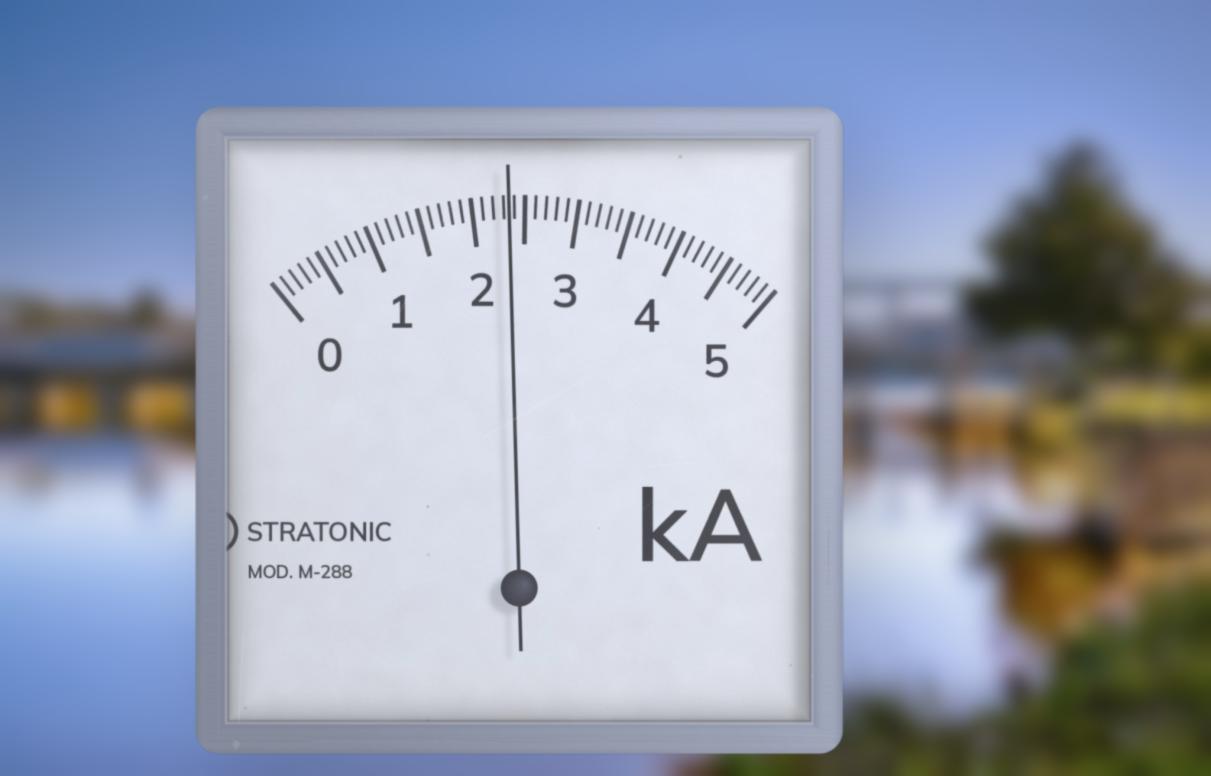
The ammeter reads 2.35,kA
